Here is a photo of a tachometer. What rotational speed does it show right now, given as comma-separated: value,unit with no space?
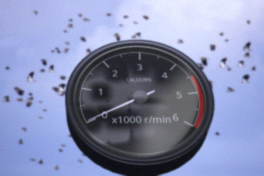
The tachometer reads 0,rpm
